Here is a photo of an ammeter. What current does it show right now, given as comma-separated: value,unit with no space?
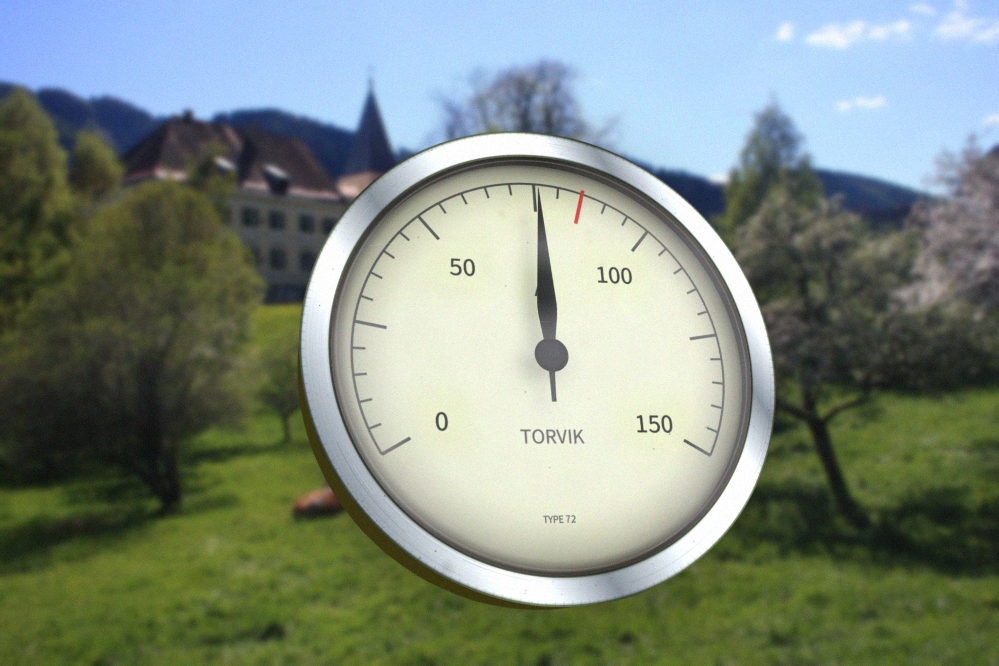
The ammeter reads 75,A
